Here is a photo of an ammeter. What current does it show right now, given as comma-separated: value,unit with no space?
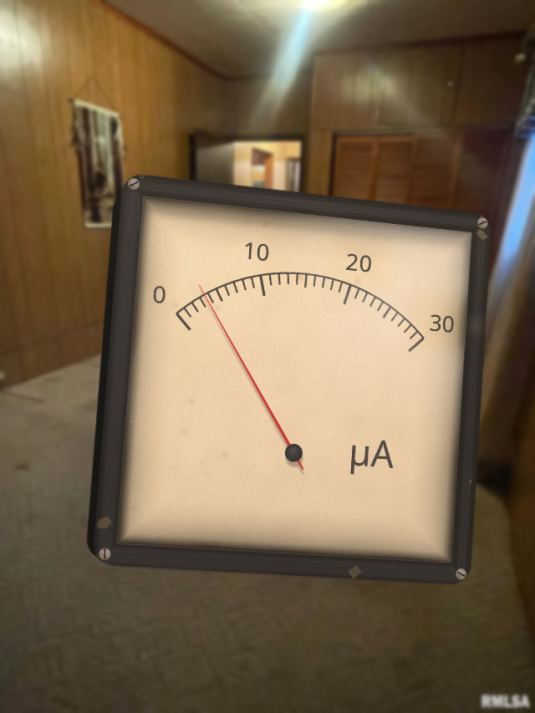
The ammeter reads 3.5,µA
